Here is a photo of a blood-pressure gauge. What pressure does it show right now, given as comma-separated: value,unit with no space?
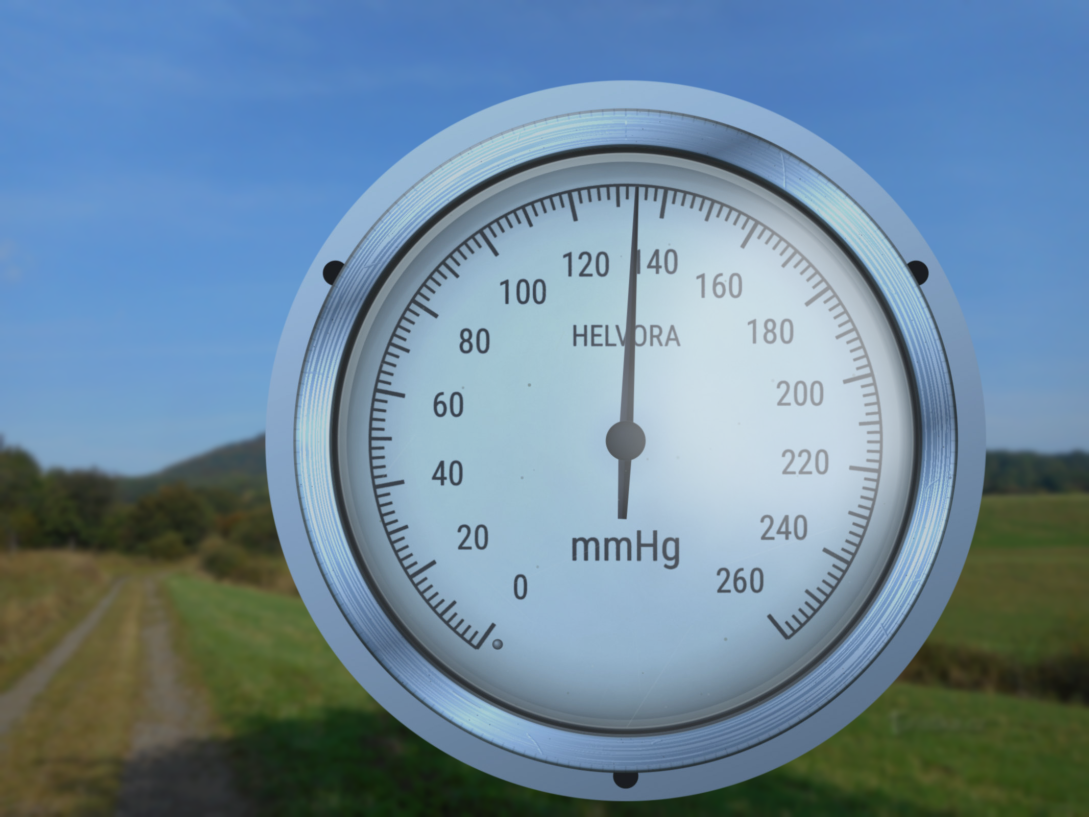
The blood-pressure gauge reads 134,mmHg
